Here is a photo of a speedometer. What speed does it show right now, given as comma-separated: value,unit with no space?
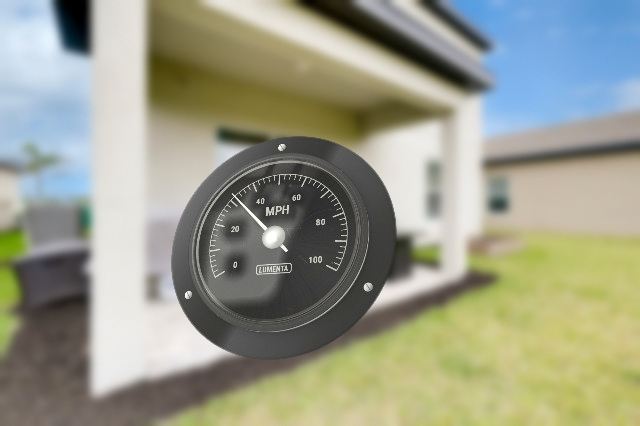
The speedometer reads 32,mph
